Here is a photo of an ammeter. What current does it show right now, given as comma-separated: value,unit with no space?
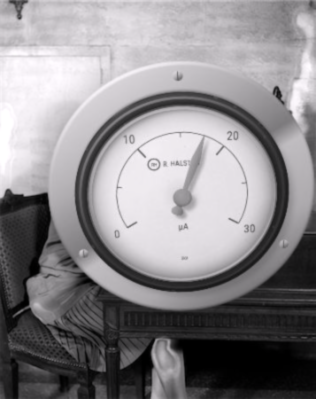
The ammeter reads 17.5,µA
